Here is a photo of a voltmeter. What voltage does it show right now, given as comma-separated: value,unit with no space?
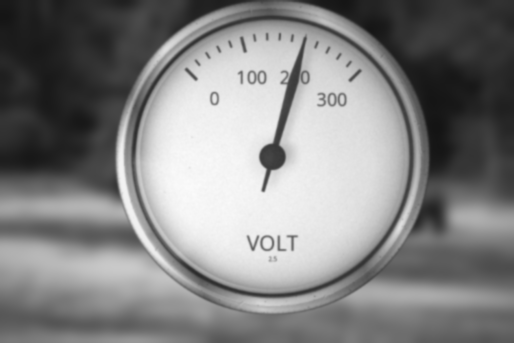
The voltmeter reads 200,V
